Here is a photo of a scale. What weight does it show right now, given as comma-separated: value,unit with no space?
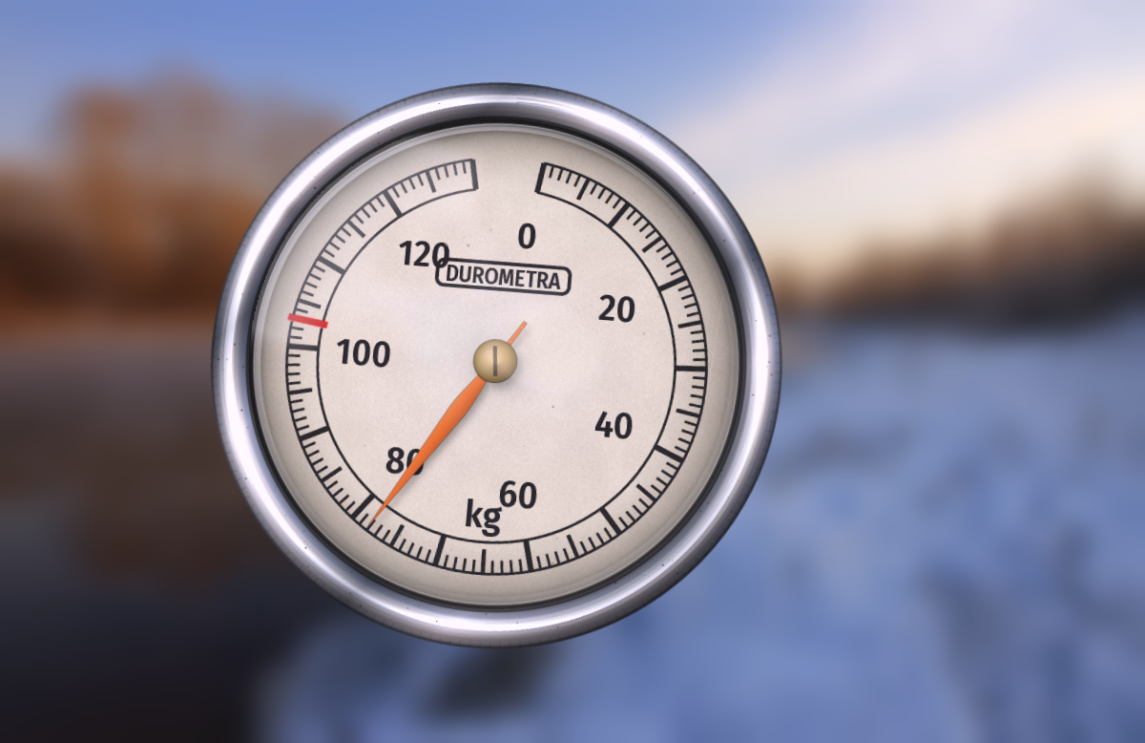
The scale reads 78,kg
